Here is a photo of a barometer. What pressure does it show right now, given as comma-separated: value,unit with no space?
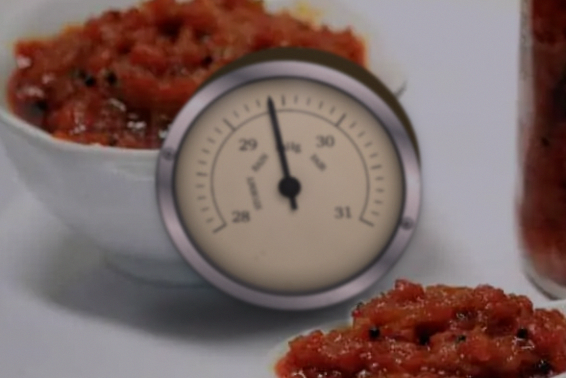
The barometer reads 29.4,inHg
